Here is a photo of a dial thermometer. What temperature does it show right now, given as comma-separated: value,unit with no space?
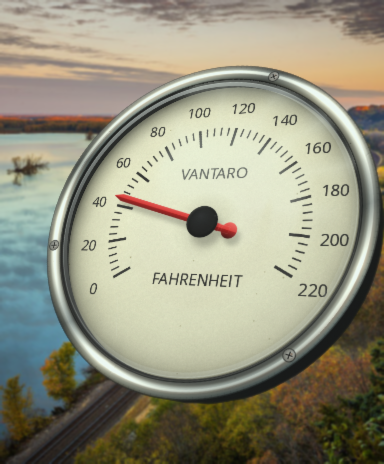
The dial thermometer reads 44,°F
